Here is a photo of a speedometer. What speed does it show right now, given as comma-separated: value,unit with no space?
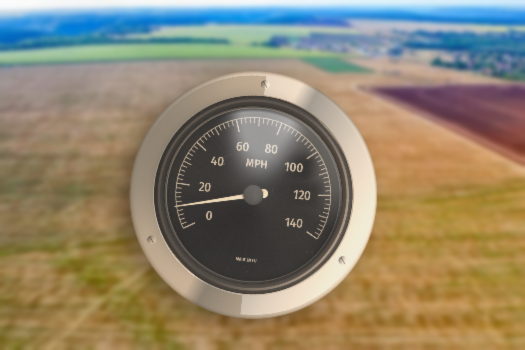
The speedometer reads 10,mph
